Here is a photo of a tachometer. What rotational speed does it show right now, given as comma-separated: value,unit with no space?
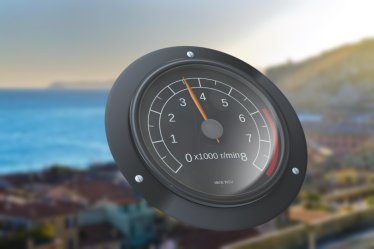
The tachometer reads 3500,rpm
